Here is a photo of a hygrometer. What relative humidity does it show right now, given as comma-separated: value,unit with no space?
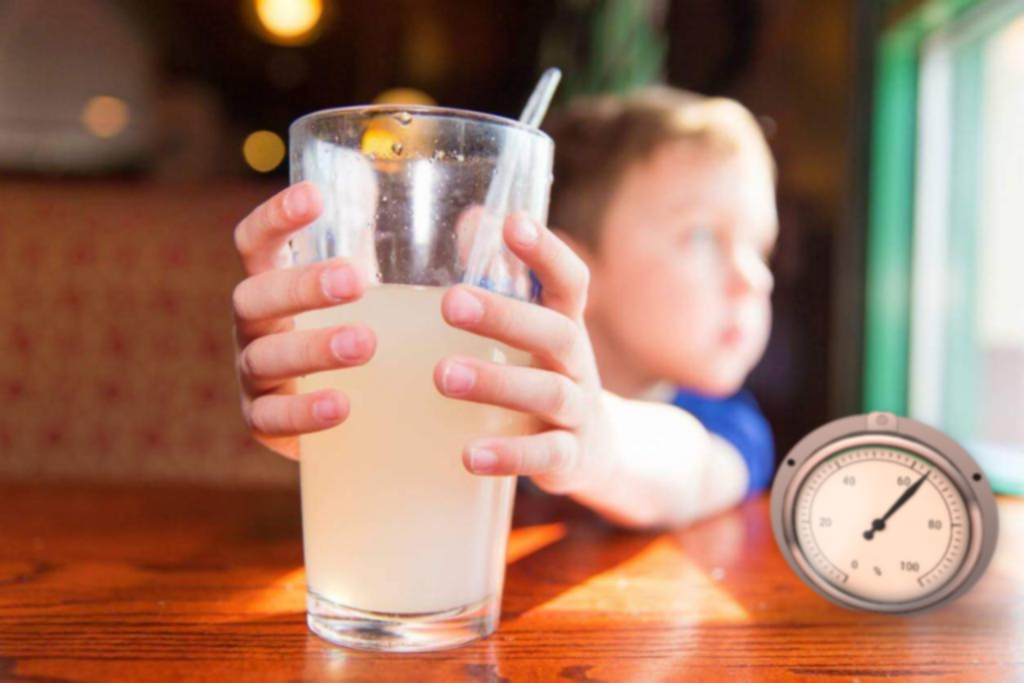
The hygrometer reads 64,%
